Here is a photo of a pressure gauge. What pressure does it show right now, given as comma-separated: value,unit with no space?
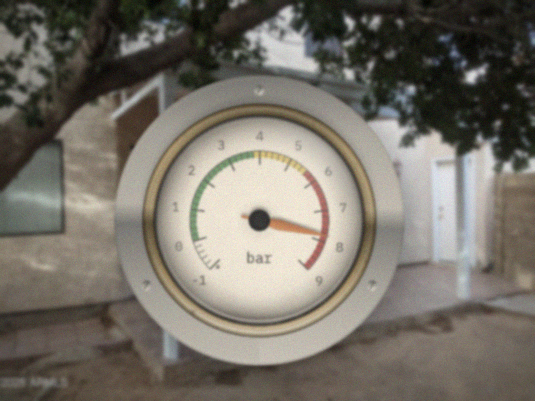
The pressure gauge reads 7.8,bar
